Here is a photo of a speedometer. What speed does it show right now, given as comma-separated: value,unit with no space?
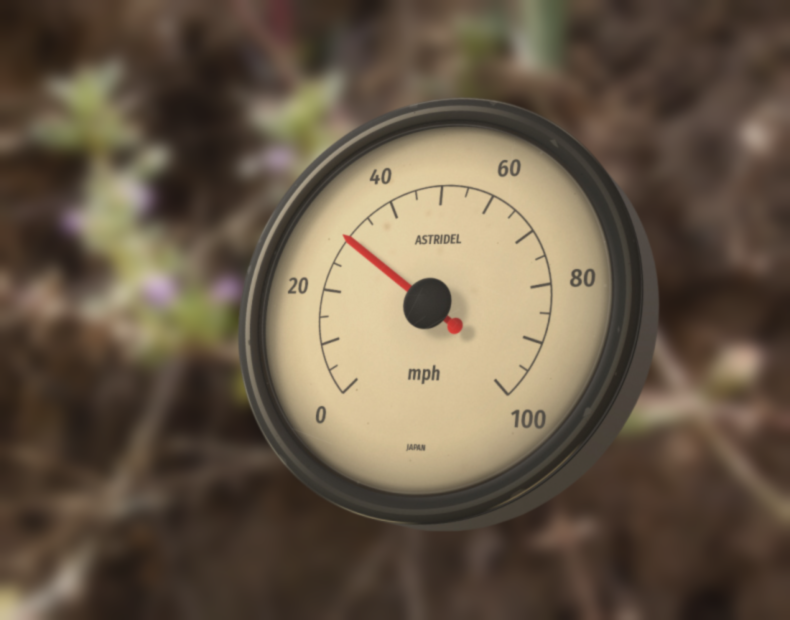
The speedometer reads 30,mph
